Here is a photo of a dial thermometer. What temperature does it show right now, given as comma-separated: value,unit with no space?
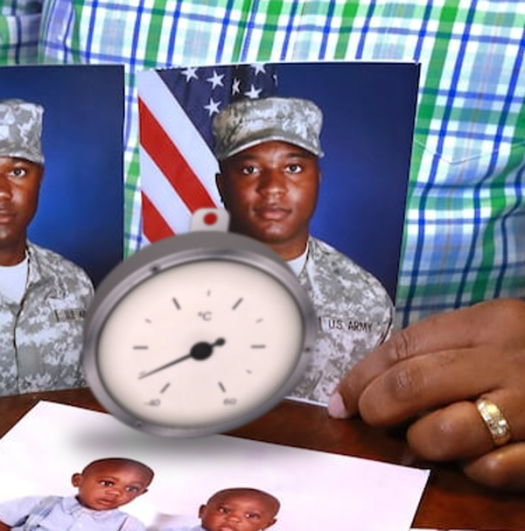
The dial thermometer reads -30,°C
